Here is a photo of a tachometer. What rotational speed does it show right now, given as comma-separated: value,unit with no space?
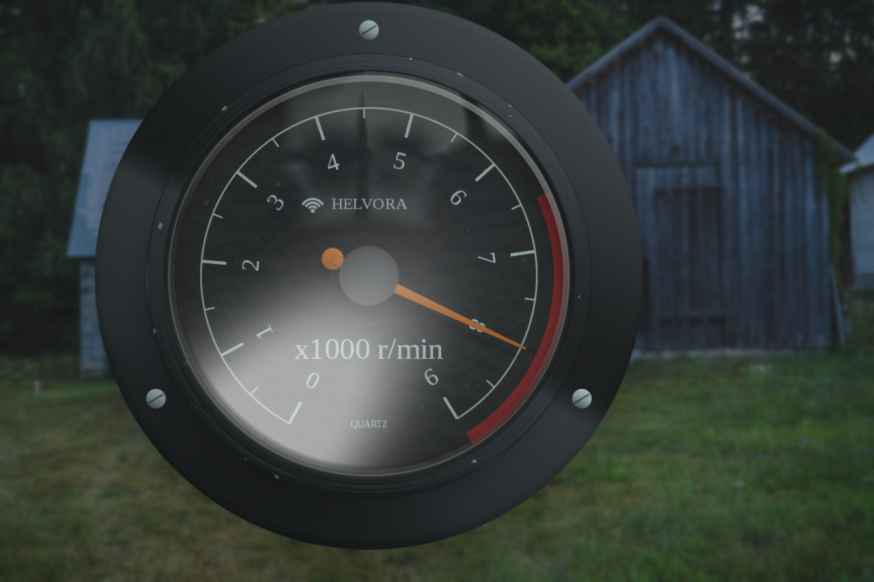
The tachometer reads 8000,rpm
